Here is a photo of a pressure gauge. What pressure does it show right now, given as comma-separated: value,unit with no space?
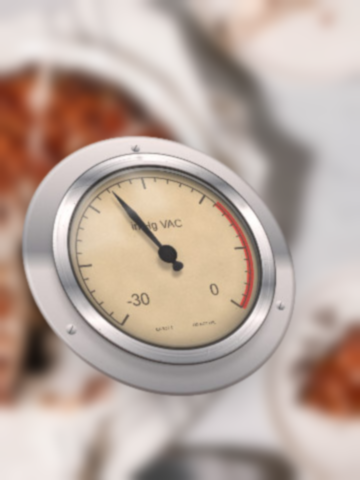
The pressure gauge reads -18,inHg
